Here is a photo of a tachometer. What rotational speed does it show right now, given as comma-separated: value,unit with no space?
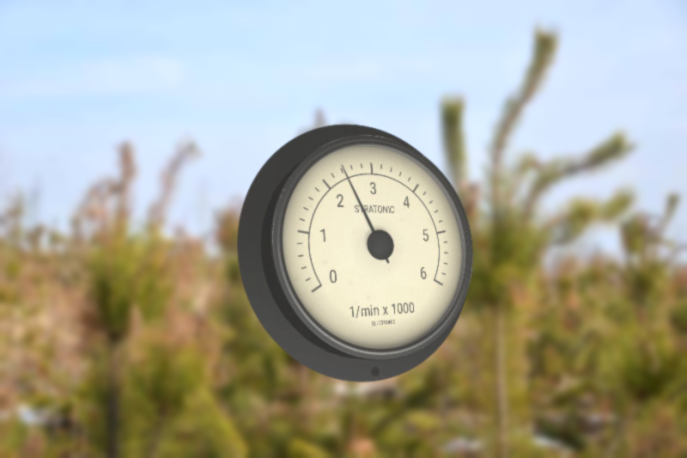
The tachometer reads 2400,rpm
